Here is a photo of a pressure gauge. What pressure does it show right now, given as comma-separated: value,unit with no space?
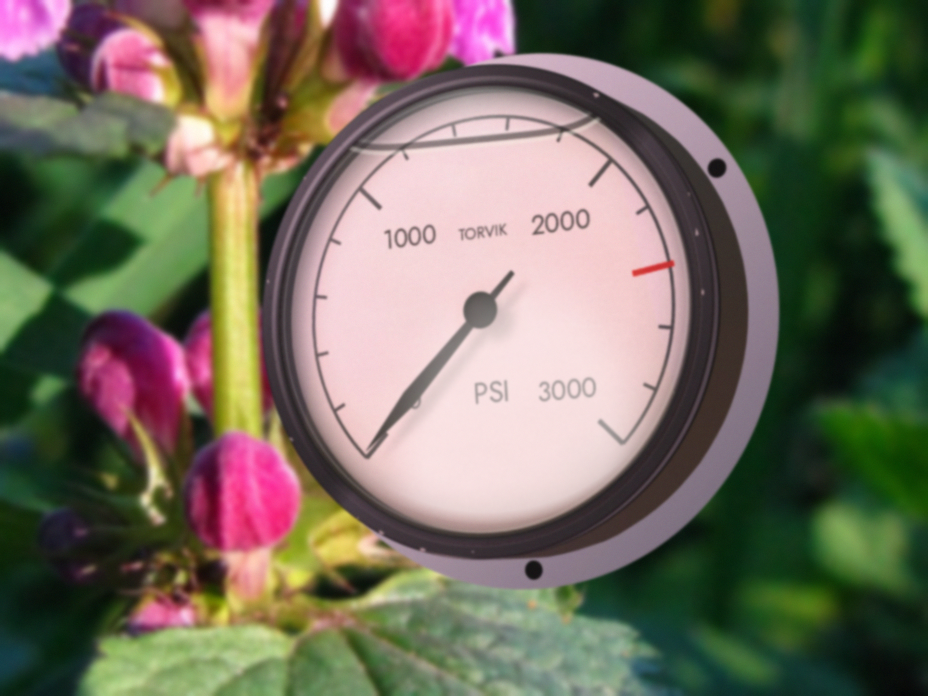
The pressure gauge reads 0,psi
